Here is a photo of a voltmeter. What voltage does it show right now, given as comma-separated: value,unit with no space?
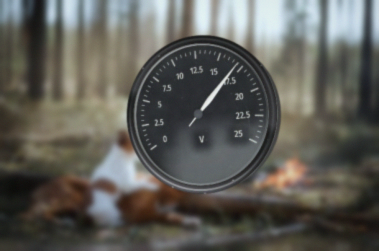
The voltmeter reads 17,V
